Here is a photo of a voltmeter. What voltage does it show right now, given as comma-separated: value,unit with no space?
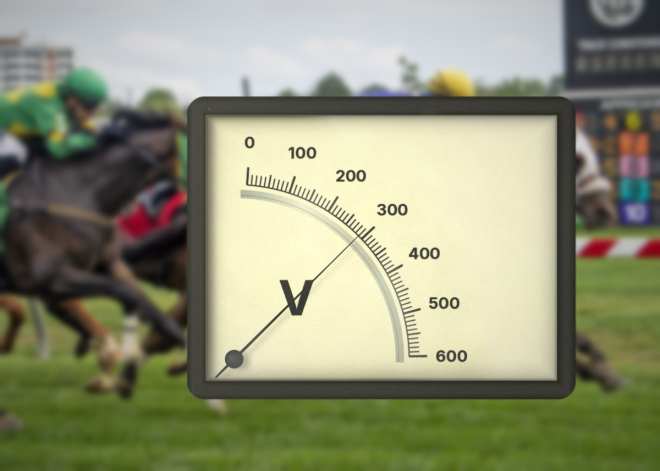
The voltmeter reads 290,V
